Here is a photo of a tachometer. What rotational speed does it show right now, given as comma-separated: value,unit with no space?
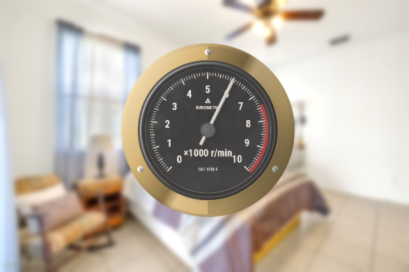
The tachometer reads 6000,rpm
